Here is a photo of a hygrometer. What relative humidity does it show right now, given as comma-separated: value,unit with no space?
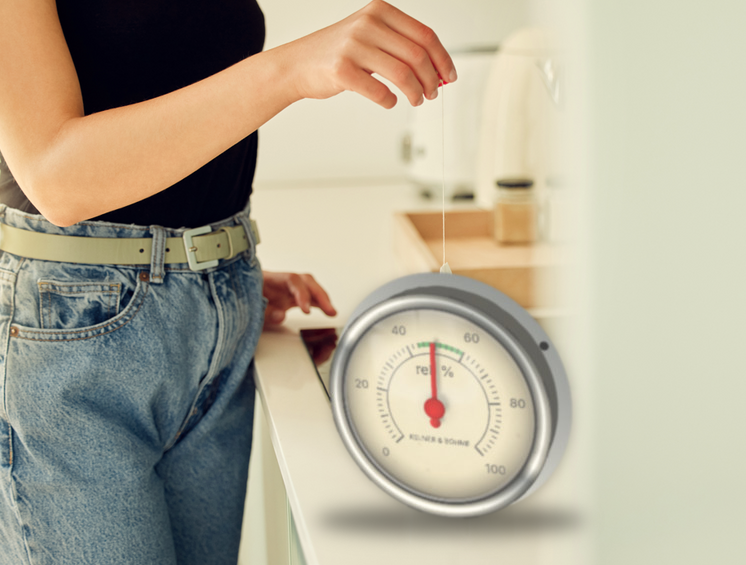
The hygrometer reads 50,%
